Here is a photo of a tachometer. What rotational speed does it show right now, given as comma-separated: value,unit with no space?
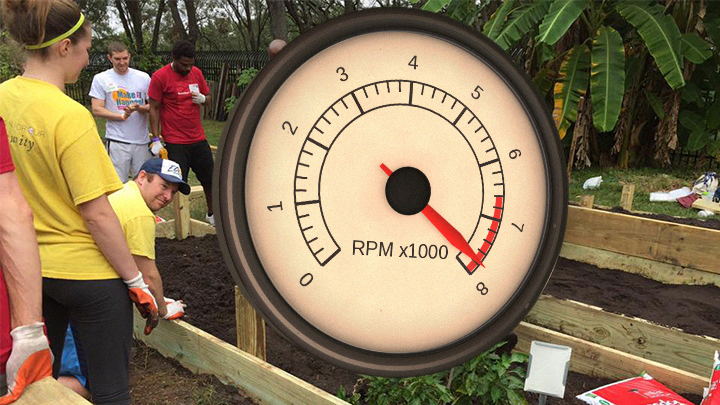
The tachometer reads 7800,rpm
